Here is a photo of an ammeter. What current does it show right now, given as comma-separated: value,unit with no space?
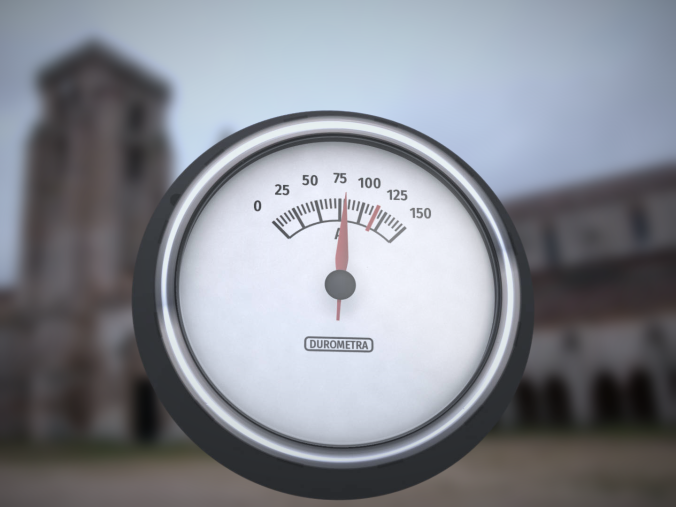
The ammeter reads 80,A
